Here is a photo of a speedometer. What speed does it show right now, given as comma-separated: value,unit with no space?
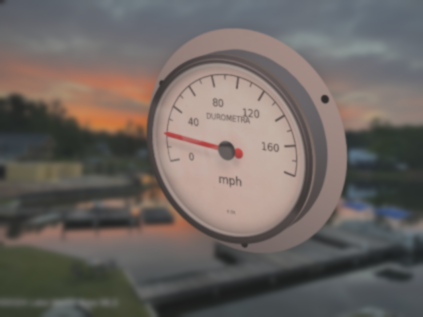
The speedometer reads 20,mph
